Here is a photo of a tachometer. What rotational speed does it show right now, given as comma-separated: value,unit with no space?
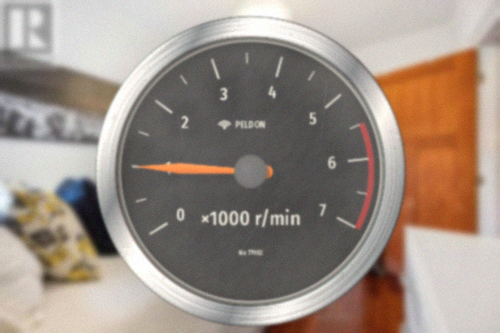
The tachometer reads 1000,rpm
